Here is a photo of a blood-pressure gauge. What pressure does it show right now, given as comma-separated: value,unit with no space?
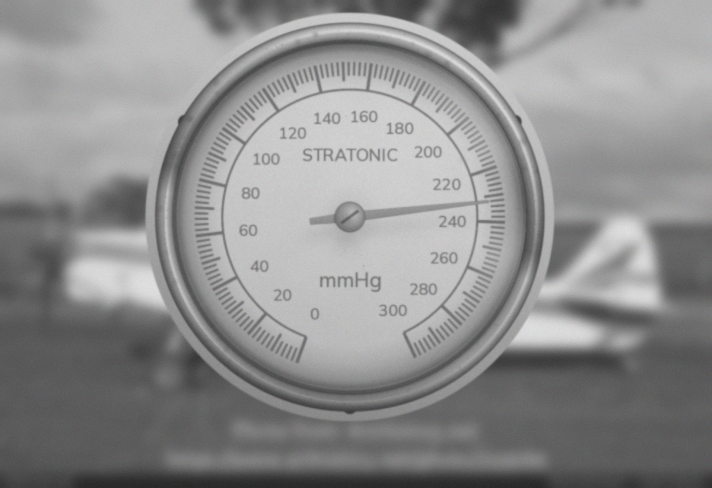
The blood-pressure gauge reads 232,mmHg
